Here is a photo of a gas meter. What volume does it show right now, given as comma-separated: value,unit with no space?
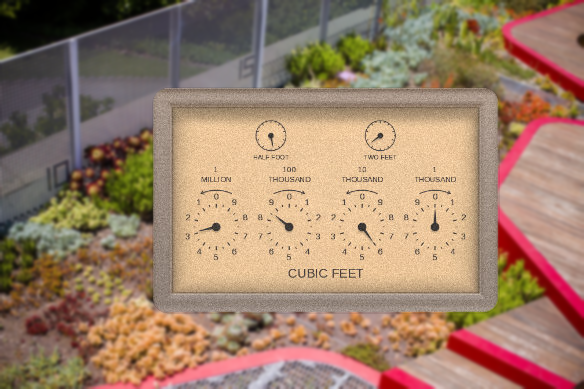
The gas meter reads 286000,ft³
